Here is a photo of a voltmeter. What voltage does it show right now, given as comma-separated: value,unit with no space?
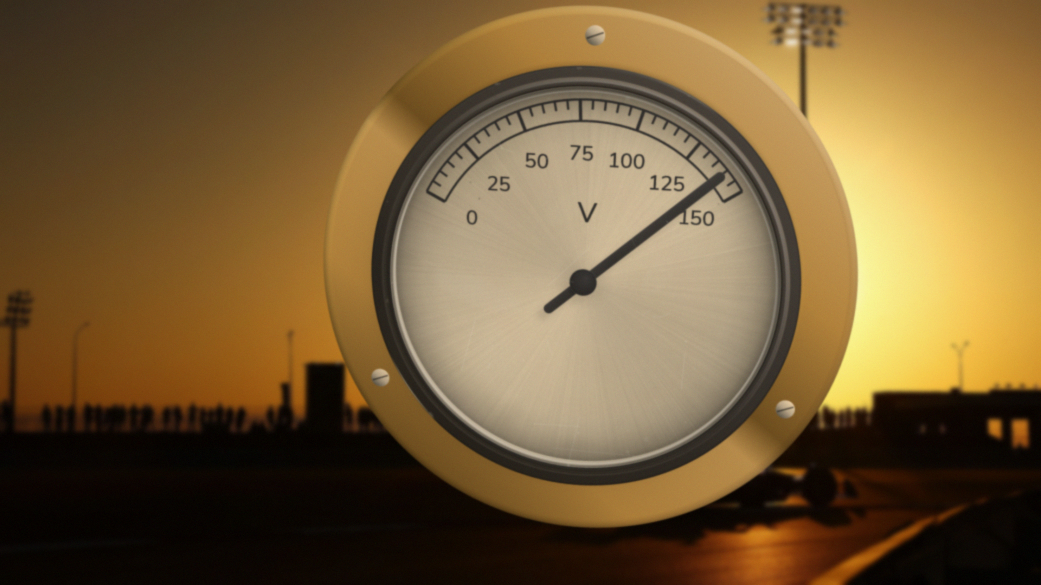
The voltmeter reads 140,V
